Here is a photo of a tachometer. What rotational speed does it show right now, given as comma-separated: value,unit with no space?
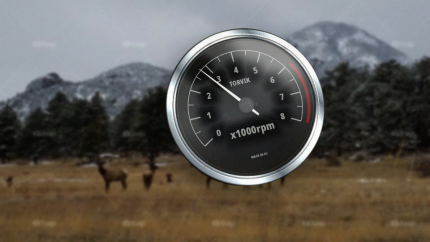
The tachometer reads 2750,rpm
